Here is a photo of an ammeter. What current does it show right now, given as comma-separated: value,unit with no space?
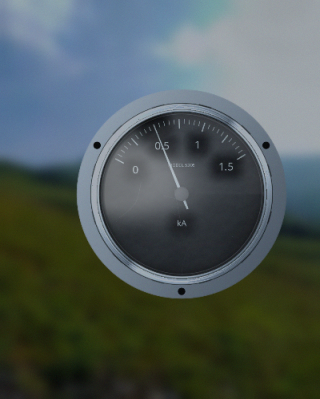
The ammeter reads 0.5,kA
